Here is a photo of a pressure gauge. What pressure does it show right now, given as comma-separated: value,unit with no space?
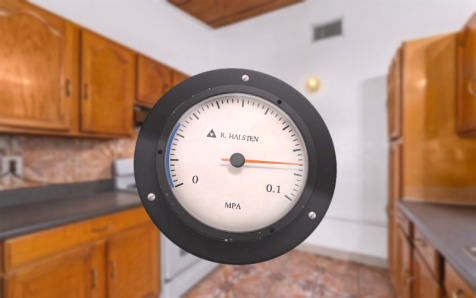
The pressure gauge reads 0.086,MPa
